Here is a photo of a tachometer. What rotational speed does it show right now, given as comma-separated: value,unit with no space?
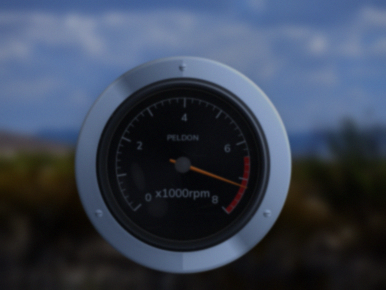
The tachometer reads 7200,rpm
